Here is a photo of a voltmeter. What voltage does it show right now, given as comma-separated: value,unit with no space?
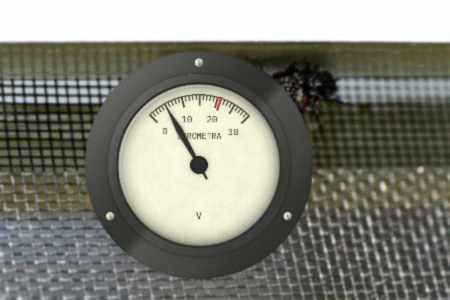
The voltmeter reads 5,V
